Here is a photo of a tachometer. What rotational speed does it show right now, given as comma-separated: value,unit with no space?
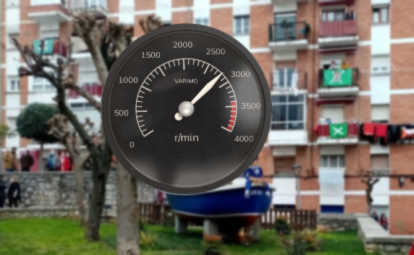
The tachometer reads 2800,rpm
